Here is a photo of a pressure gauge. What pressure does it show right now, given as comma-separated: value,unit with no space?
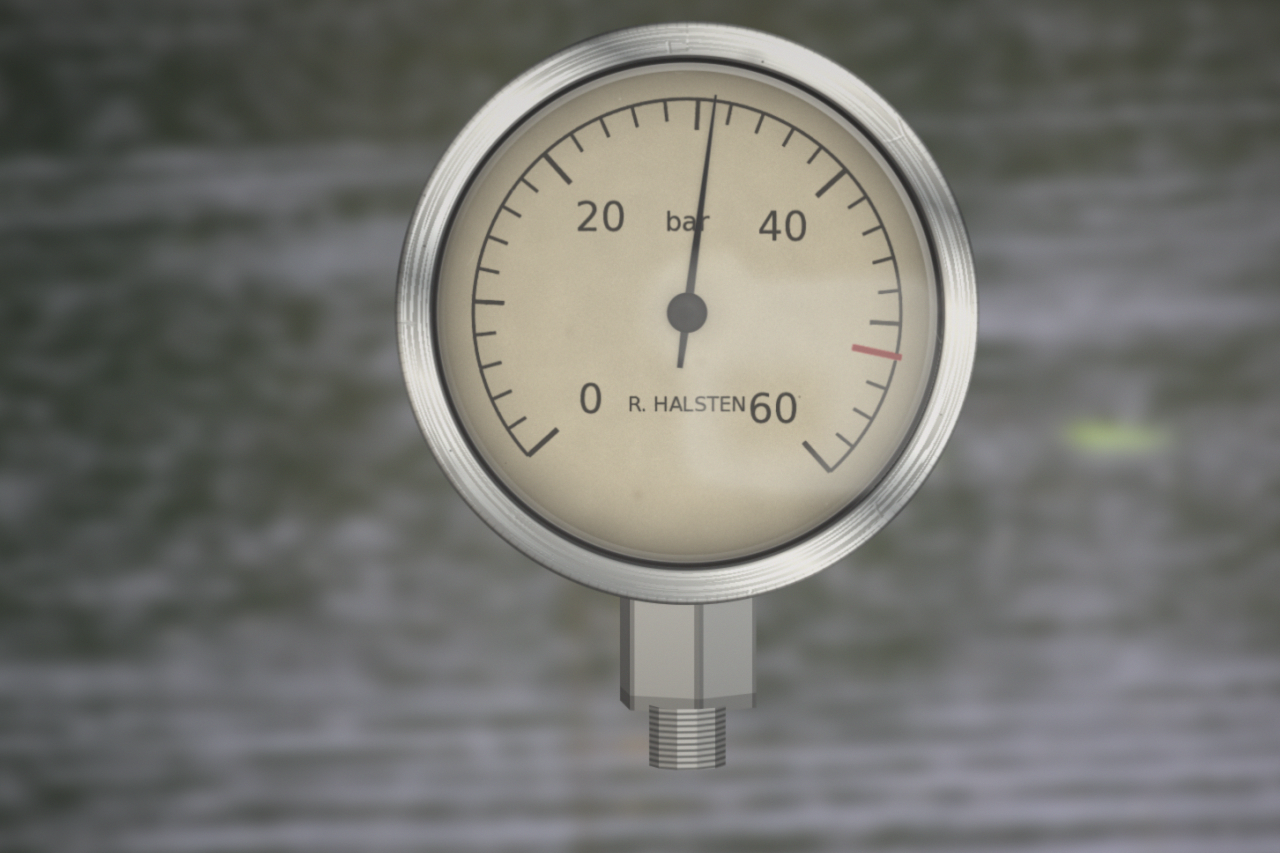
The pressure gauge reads 31,bar
